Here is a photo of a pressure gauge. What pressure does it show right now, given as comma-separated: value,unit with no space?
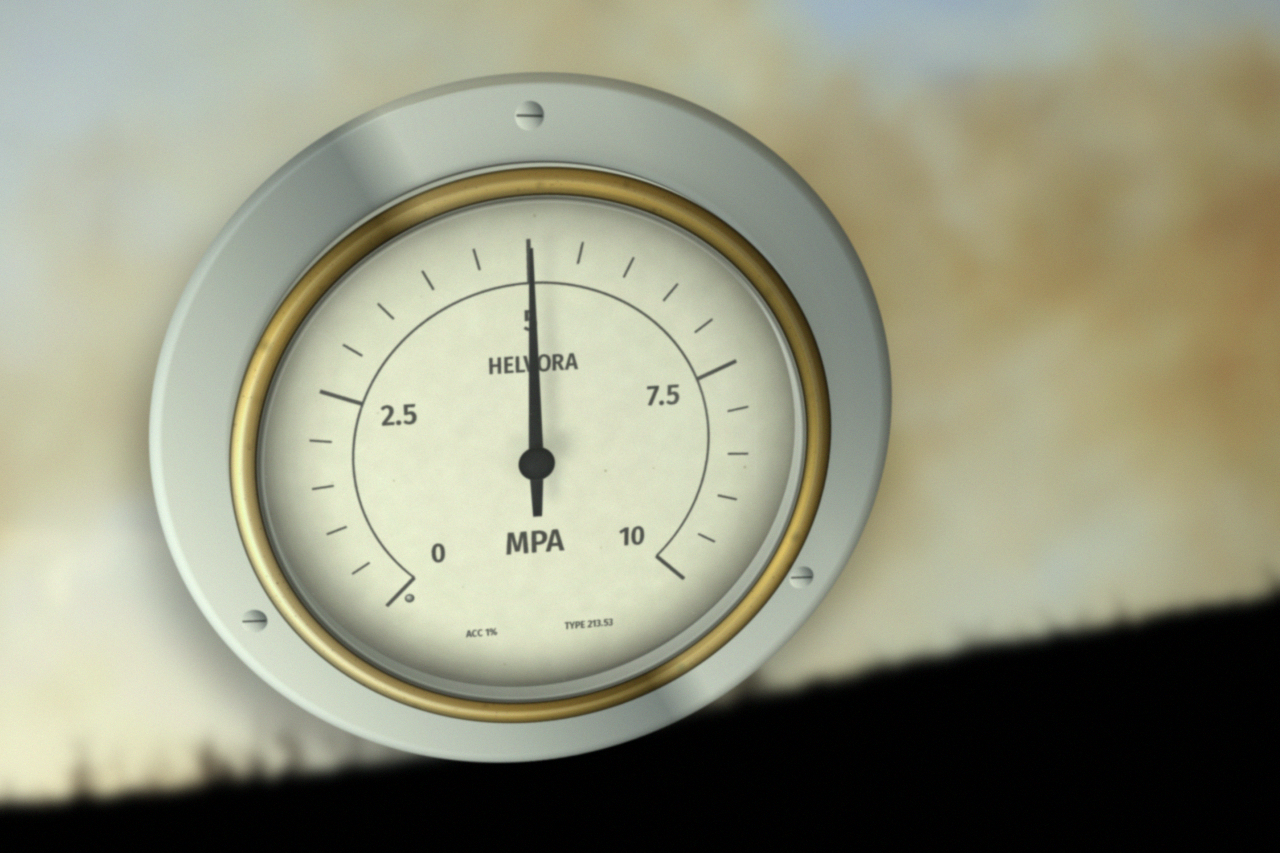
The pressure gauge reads 5,MPa
